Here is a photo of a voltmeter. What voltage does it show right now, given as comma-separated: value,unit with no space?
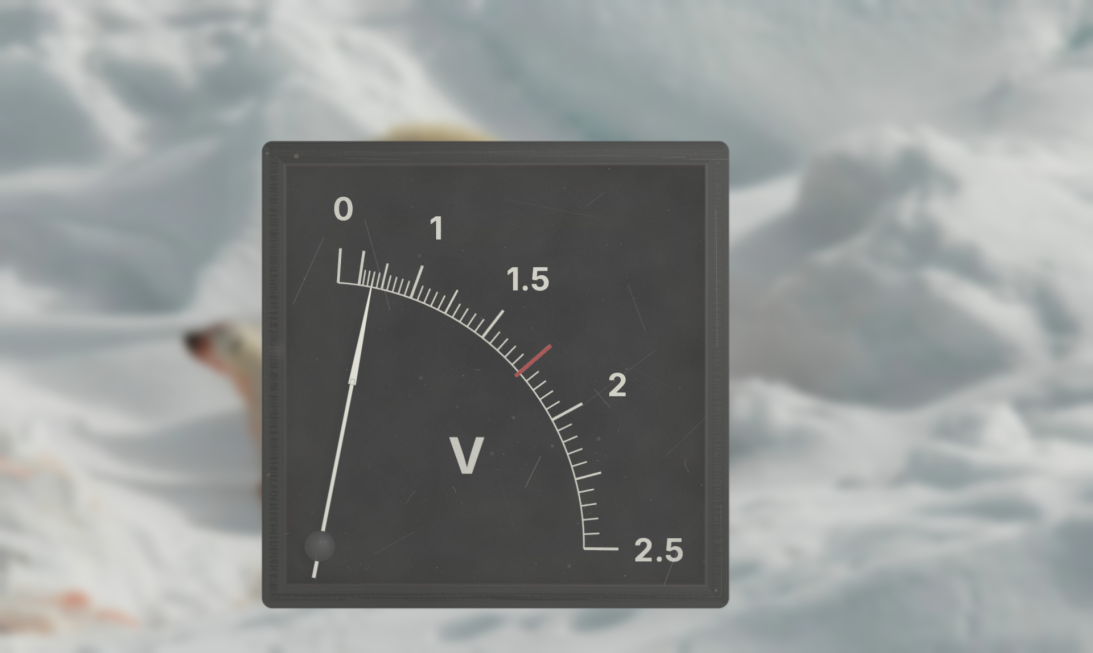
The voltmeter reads 0.65,V
